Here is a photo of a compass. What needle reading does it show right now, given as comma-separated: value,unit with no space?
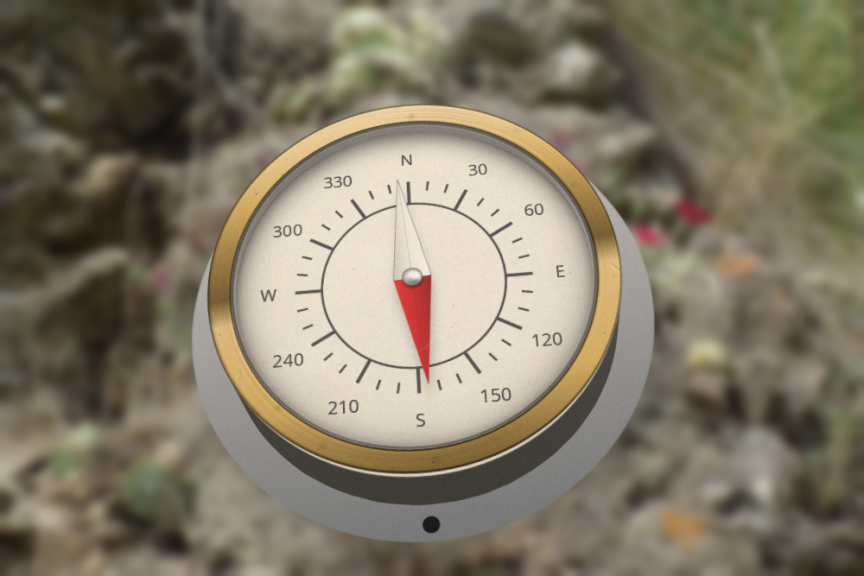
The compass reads 175,°
